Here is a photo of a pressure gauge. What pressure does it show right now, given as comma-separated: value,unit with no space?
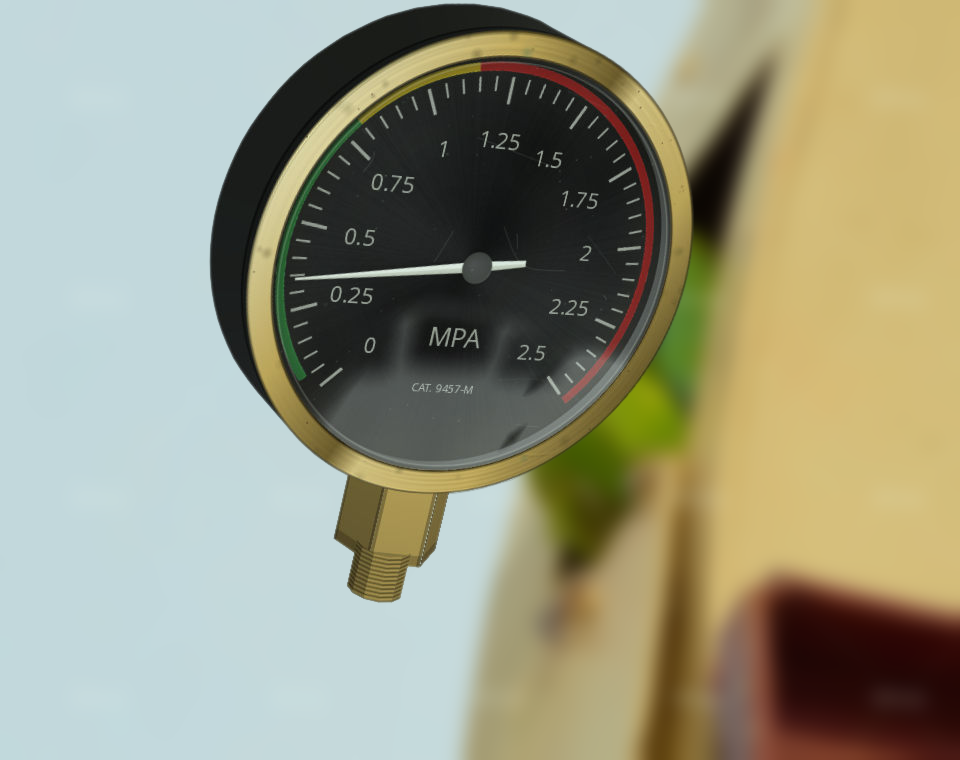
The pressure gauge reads 0.35,MPa
